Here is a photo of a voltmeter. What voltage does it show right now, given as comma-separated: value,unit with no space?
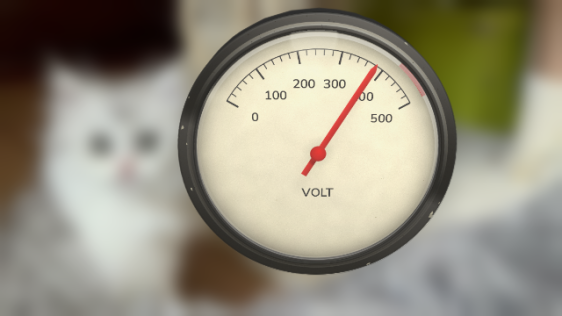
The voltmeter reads 380,V
